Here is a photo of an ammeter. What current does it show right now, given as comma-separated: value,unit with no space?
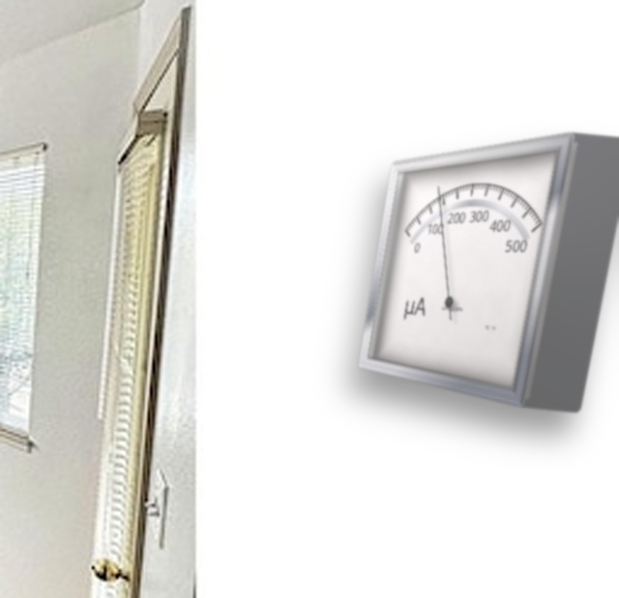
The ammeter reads 150,µA
